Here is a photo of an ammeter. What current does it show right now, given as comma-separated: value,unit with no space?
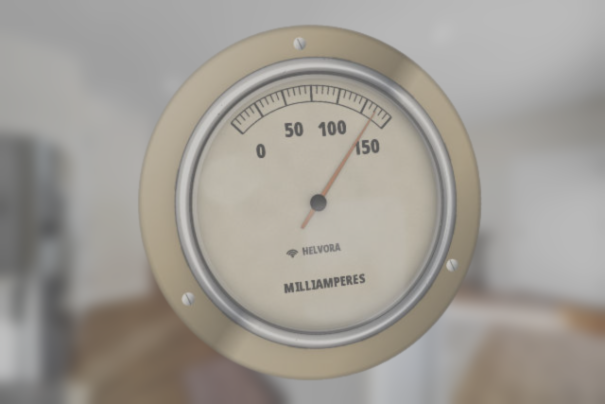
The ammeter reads 135,mA
